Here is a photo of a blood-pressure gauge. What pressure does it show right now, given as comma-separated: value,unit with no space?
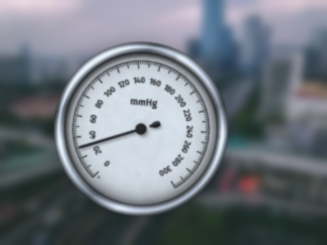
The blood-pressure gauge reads 30,mmHg
